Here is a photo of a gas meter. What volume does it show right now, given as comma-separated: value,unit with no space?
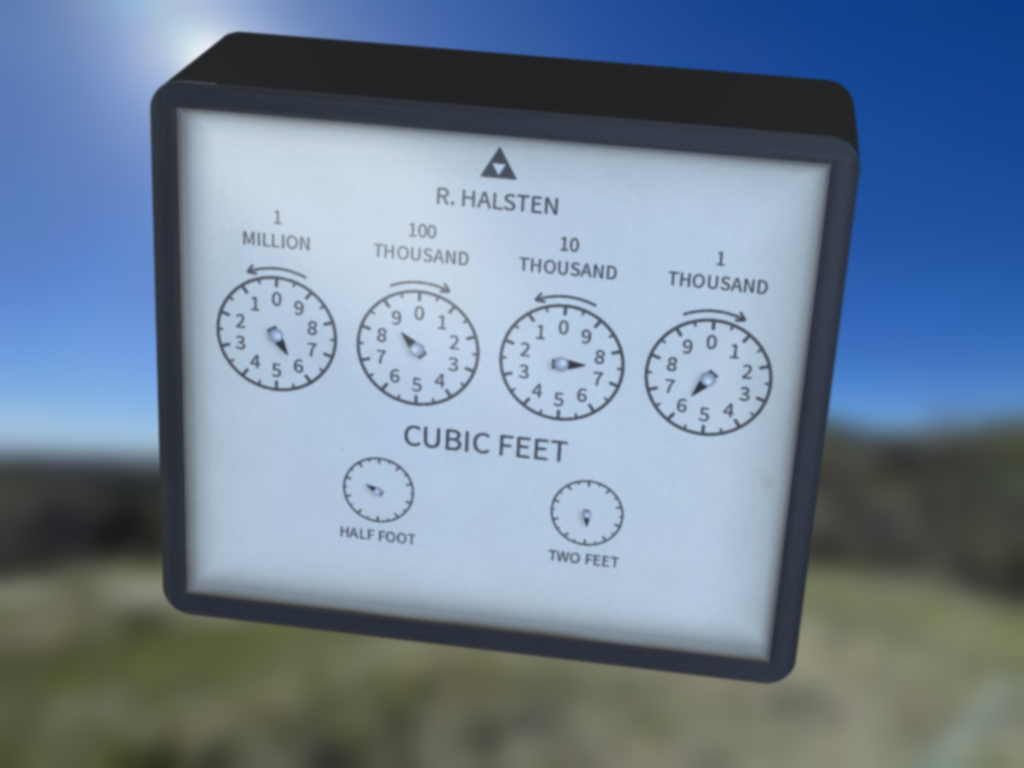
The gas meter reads 587600,ft³
